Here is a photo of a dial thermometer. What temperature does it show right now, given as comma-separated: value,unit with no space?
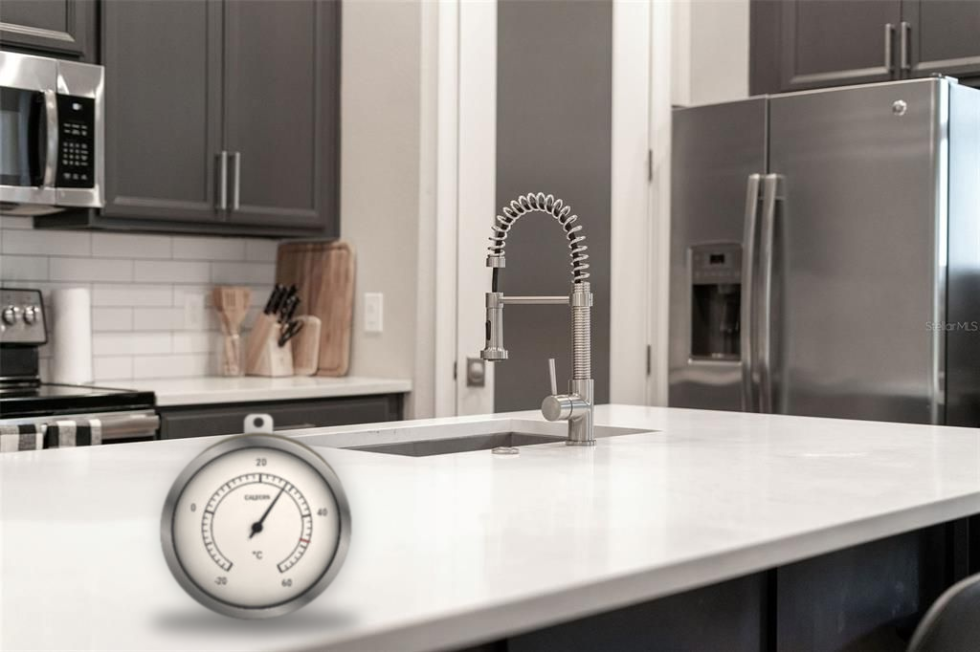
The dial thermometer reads 28,°C
